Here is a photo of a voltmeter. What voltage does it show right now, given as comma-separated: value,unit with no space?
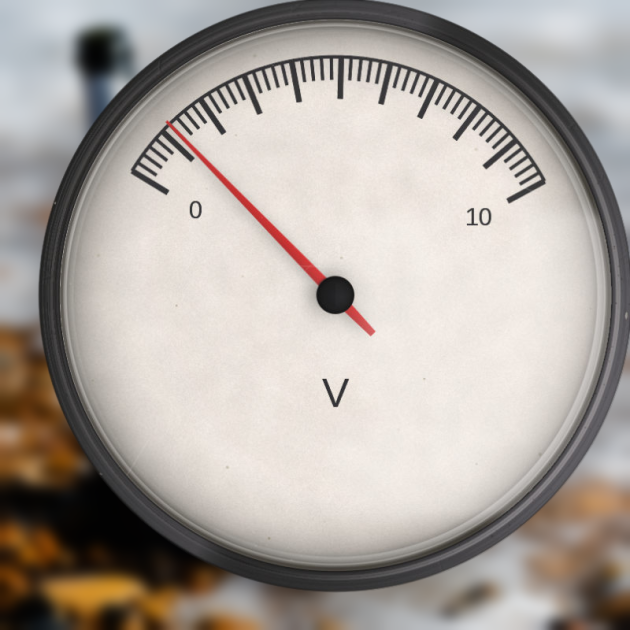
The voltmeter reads 1.2,V
